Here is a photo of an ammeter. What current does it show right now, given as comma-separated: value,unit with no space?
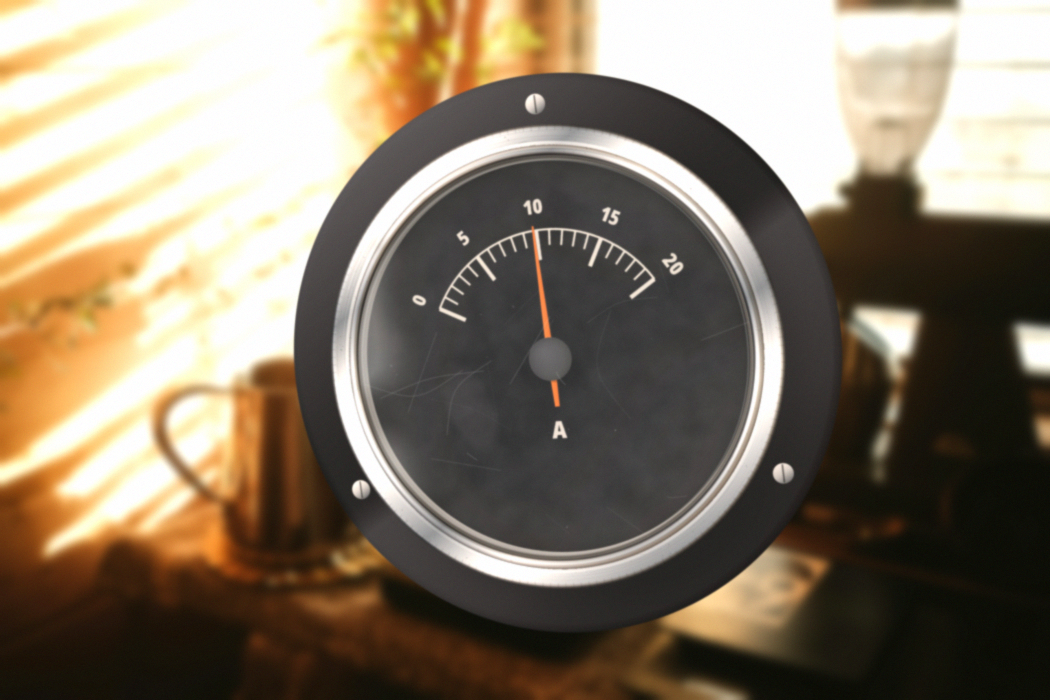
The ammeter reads 10,A
